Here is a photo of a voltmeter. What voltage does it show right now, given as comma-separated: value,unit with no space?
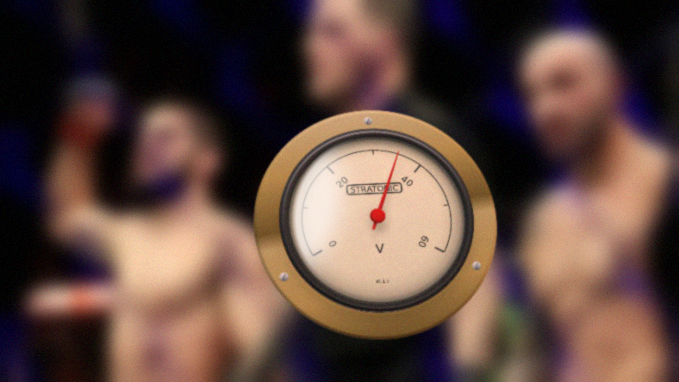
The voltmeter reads 35,V
